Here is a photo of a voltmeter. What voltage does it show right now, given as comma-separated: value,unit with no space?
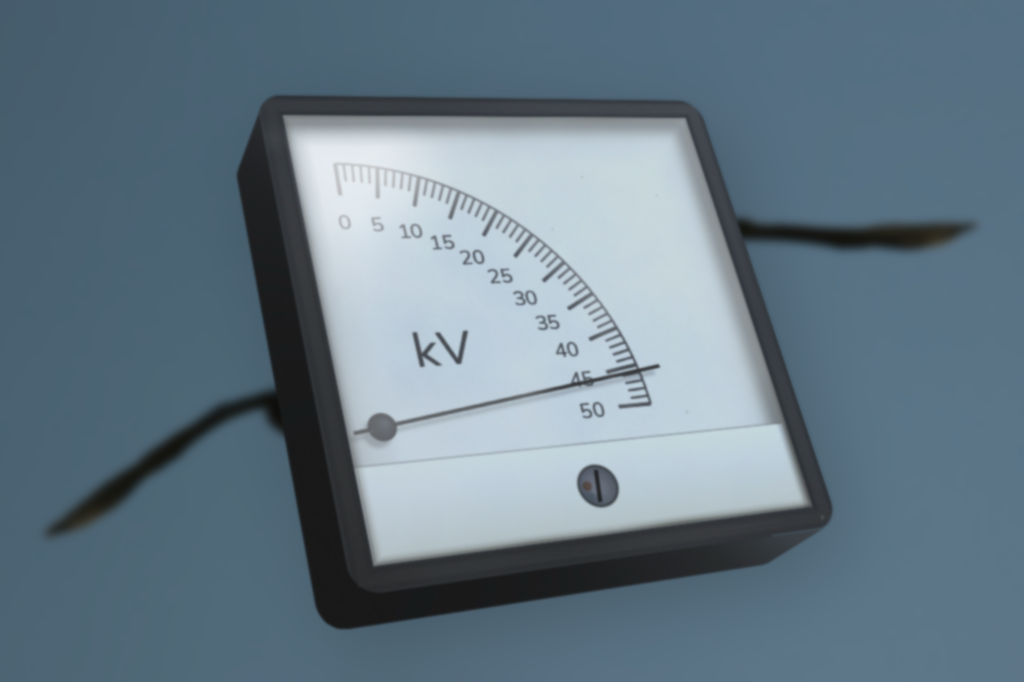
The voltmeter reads 46,kV
